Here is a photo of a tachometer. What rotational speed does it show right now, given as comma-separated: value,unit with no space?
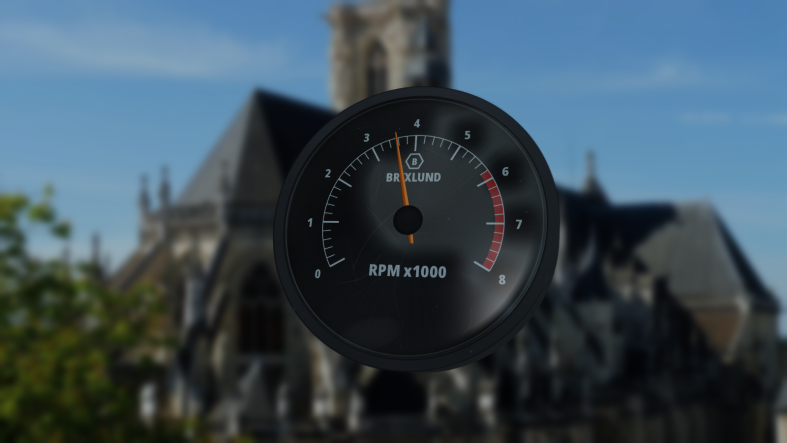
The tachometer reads 3600,rpm
